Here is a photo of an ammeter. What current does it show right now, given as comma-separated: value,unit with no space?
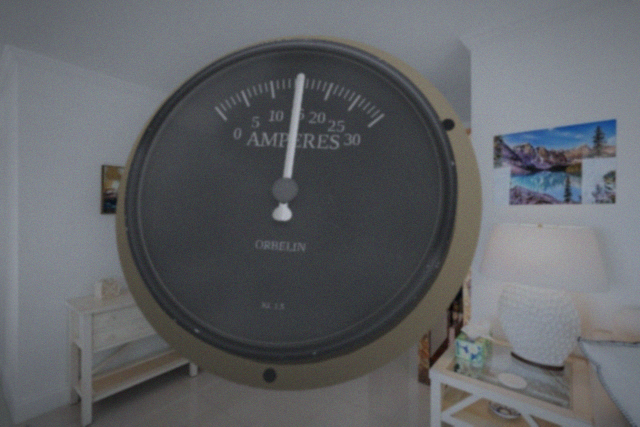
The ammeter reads 15,A
